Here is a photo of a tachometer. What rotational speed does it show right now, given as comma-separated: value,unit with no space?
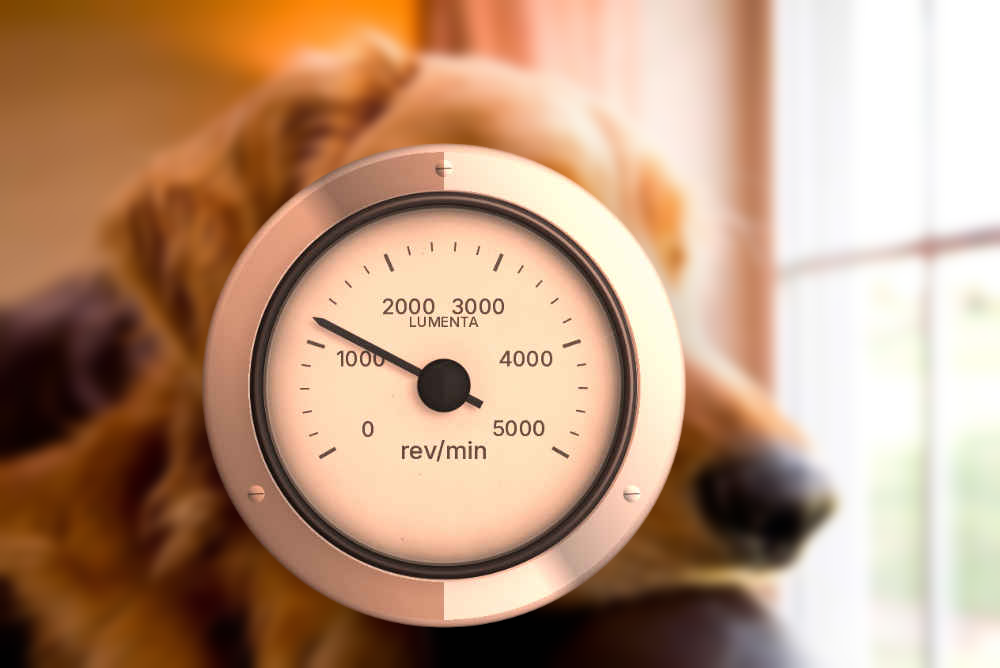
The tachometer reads 1200,rpm
